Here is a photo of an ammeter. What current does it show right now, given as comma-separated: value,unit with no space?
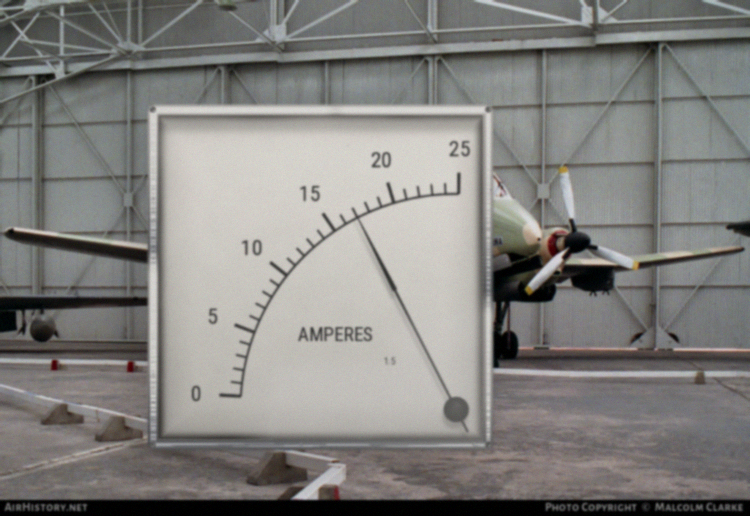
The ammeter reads 17,A
